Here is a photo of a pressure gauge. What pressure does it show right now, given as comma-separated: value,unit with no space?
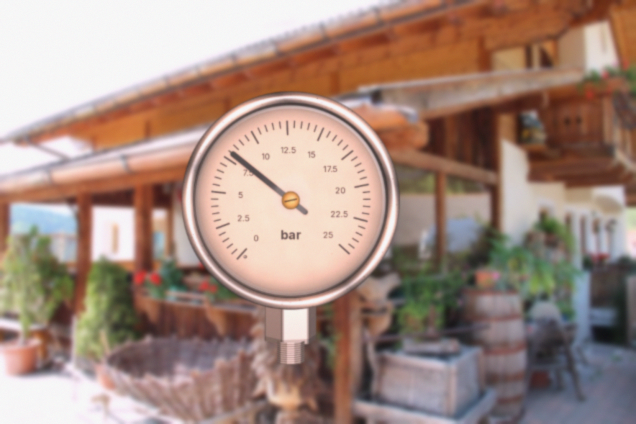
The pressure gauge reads 8,bar
